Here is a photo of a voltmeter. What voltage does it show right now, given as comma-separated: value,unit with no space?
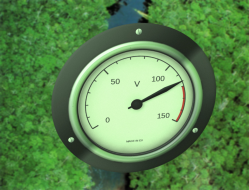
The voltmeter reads 115,V
